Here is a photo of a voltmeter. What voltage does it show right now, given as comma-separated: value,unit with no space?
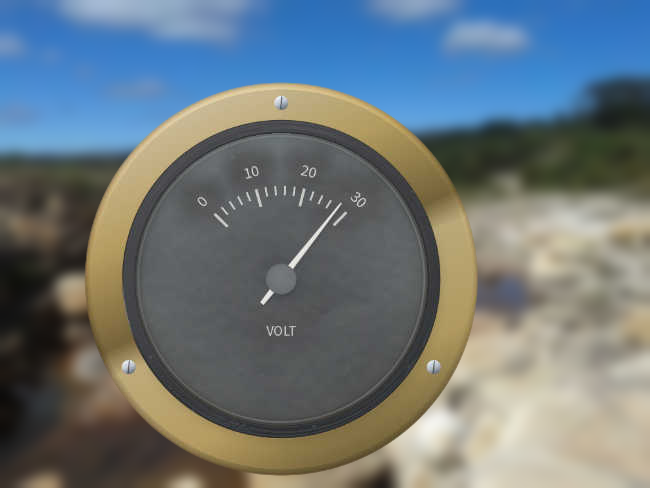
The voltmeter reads 28,V
